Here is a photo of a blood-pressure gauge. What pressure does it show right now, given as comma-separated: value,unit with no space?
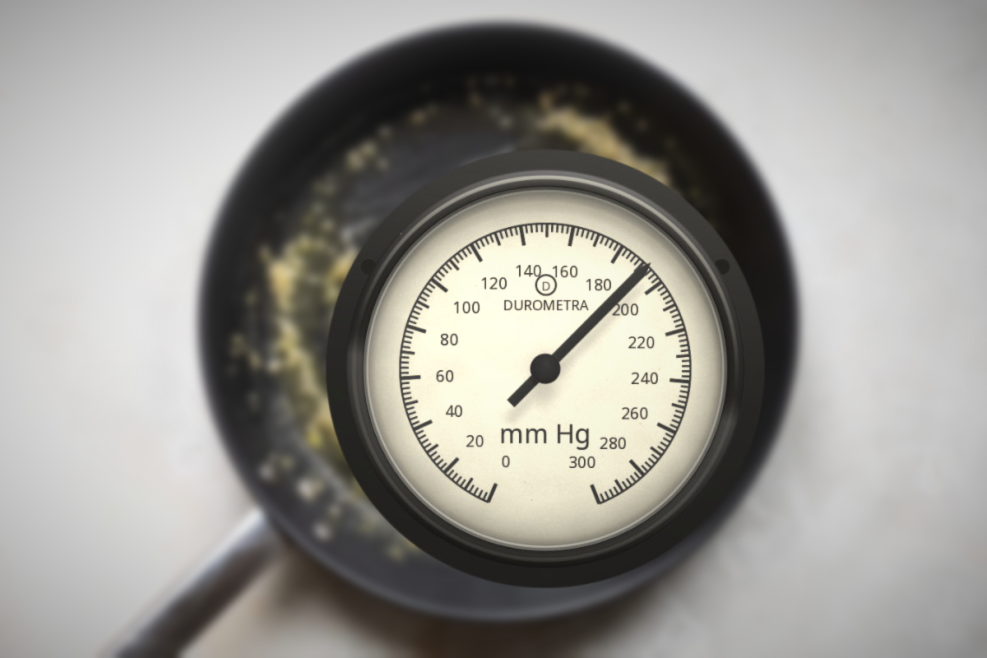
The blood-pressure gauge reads 192,mmHg
